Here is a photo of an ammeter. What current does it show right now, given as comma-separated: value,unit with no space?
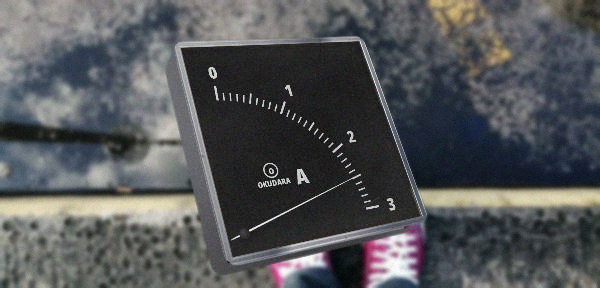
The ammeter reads 2.5,A
